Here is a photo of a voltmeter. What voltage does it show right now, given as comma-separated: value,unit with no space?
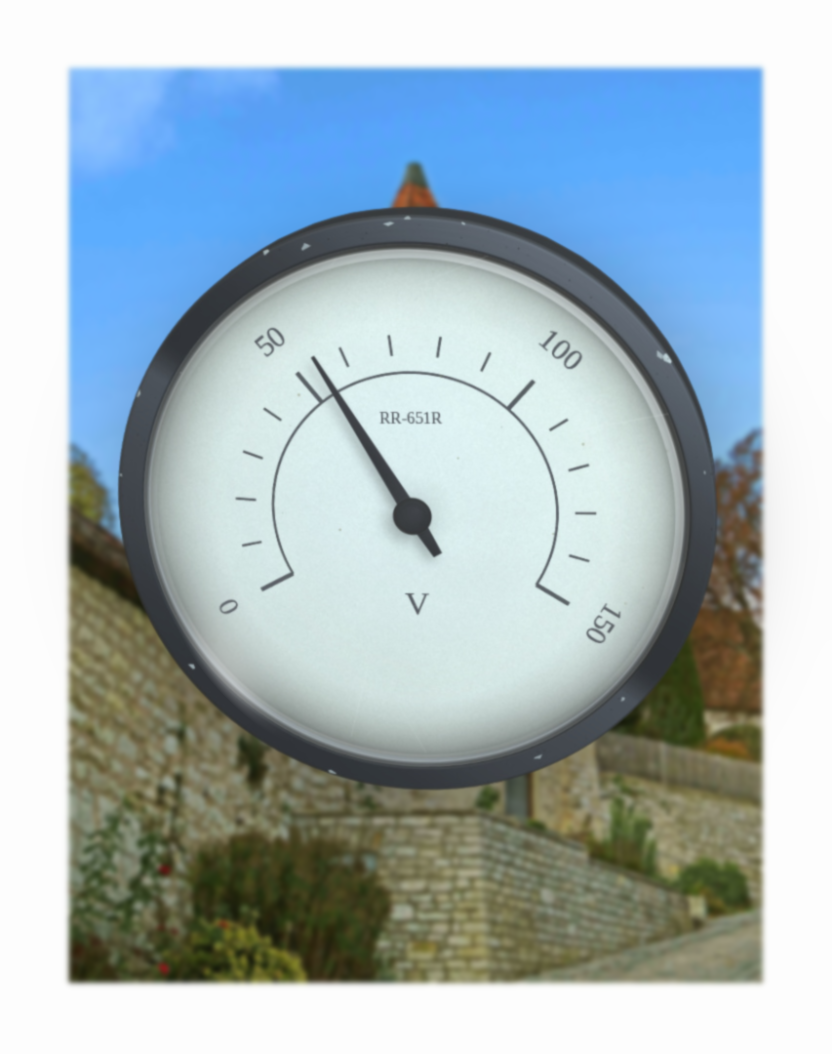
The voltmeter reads 55,V
